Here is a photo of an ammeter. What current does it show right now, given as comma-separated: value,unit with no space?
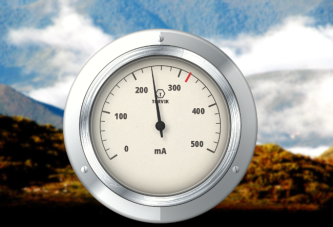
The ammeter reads 240,mA
